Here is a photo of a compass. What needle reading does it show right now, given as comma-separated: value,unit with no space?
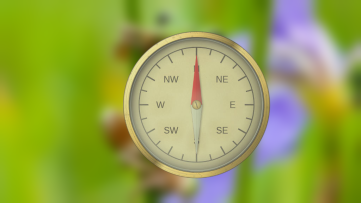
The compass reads 0,°
